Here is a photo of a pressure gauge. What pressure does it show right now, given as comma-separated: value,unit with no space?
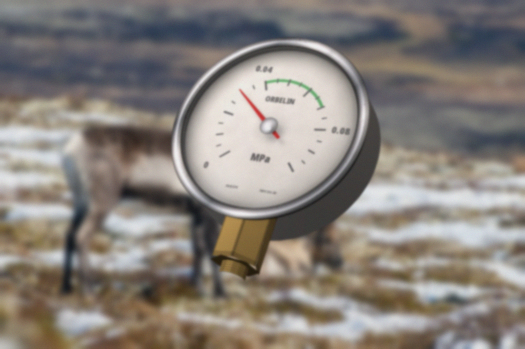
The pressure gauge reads 0.03,MPa
